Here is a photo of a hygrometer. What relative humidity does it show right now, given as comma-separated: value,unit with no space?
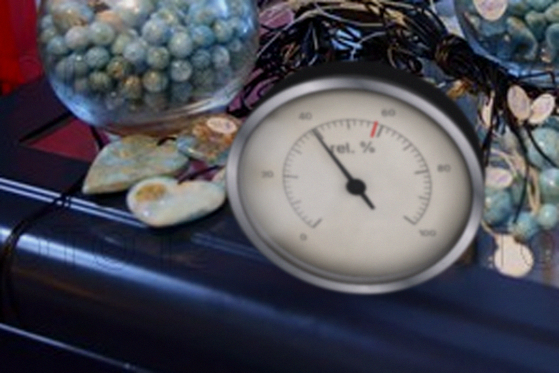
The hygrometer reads 40,%
